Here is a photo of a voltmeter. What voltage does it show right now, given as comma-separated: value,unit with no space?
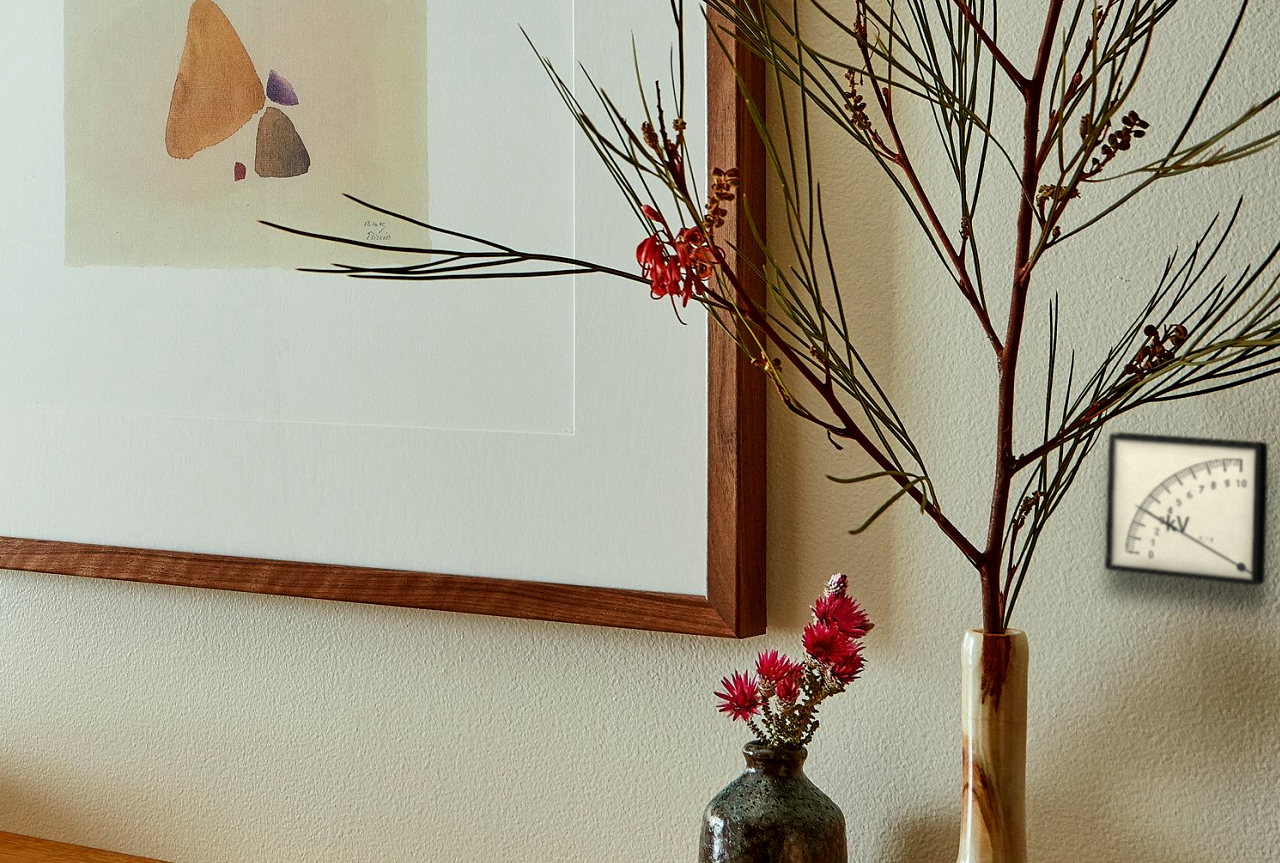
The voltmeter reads 3,kV
